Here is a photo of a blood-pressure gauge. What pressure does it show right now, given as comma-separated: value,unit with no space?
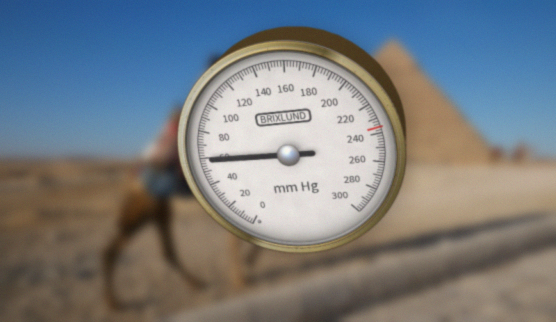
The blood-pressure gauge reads 60,mmHg
